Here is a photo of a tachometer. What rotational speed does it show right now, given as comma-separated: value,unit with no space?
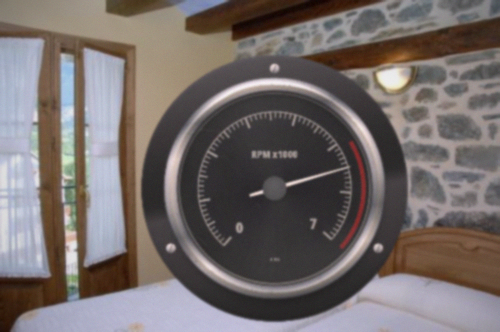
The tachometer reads 5500,rpm
